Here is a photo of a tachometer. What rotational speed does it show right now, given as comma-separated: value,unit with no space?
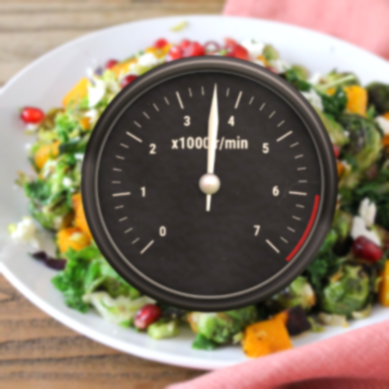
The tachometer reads 3600,rpm
